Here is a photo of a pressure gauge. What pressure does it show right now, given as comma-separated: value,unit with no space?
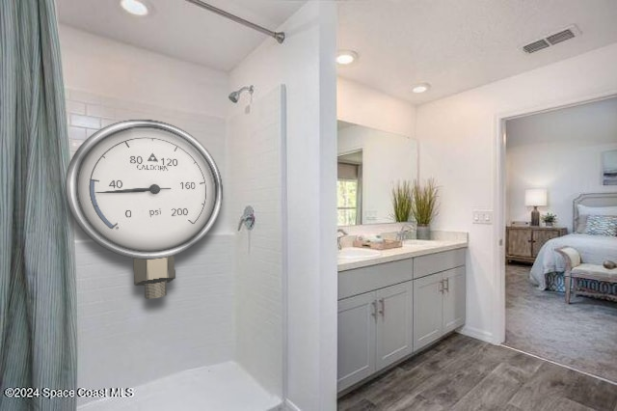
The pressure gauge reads 30,psi
